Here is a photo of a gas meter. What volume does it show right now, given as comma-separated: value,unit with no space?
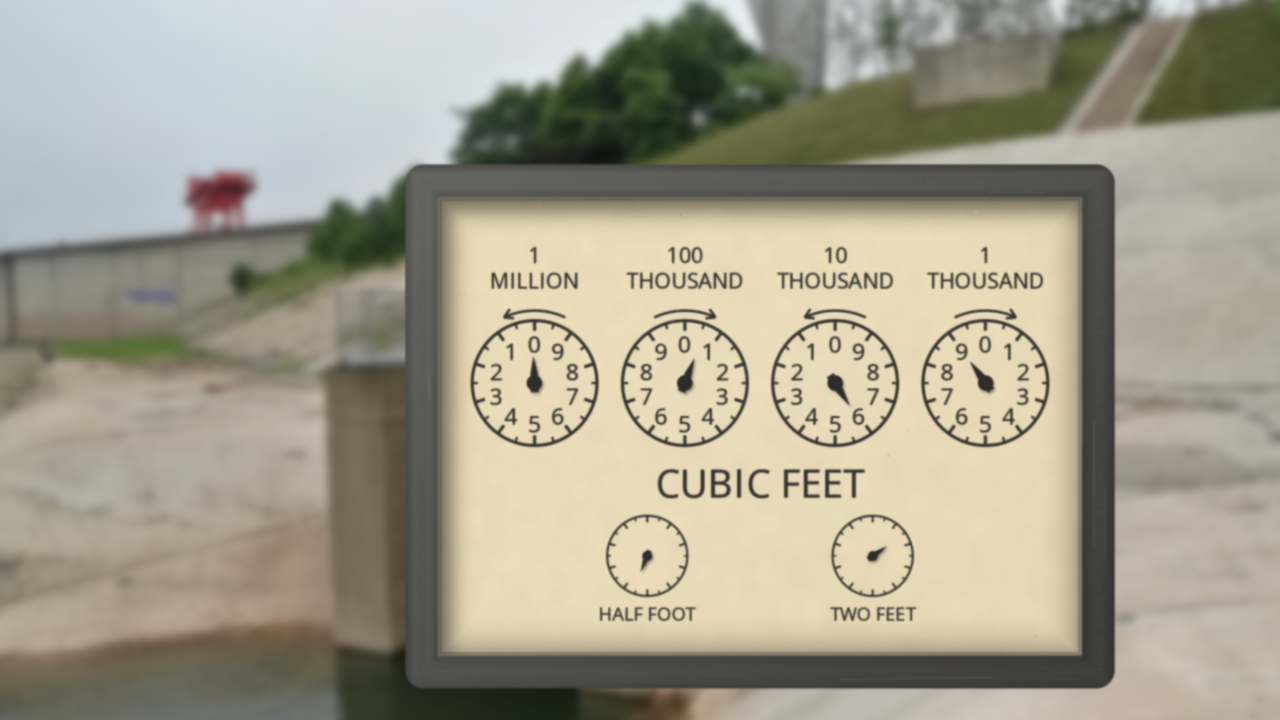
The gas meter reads 5900,ft³
